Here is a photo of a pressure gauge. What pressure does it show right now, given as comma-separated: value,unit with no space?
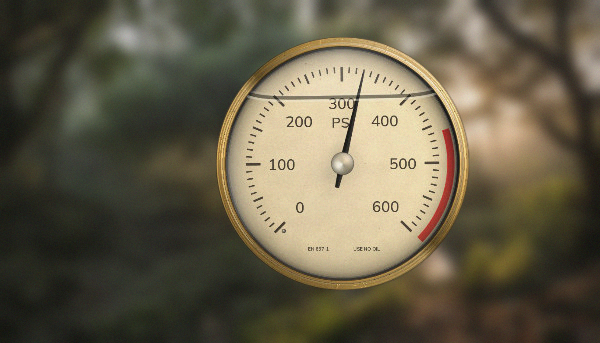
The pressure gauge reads 330,psi
